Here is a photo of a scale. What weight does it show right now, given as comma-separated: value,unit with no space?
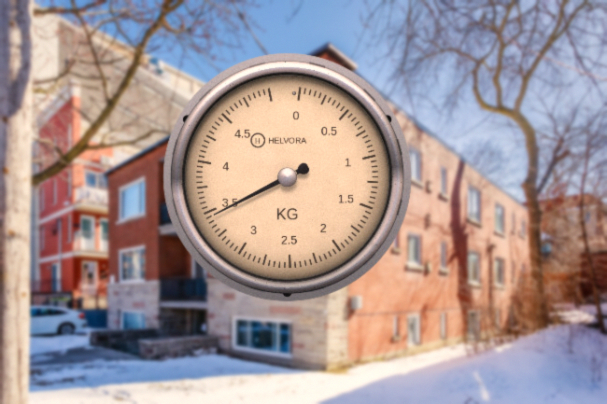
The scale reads 3.45,kg
